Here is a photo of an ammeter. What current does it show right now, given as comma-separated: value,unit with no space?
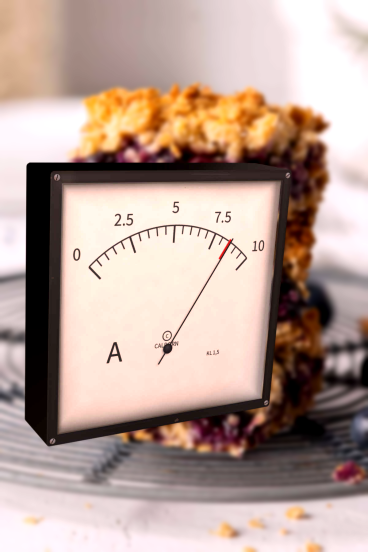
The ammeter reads 8.5,A
